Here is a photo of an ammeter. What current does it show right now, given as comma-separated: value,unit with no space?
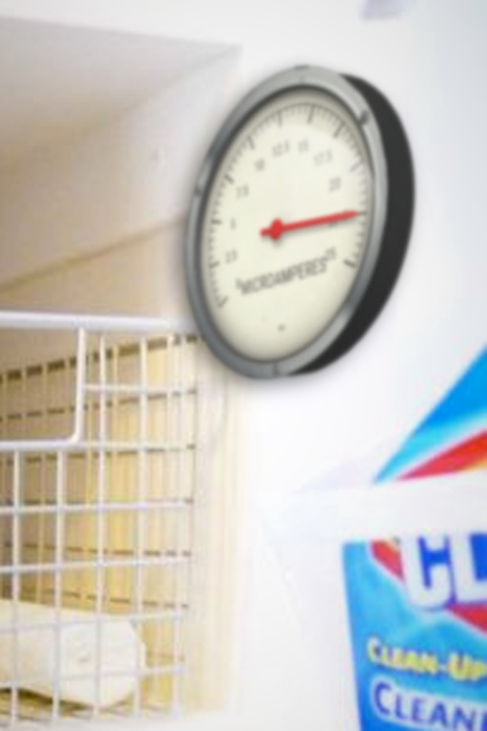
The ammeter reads 22.5,µA
